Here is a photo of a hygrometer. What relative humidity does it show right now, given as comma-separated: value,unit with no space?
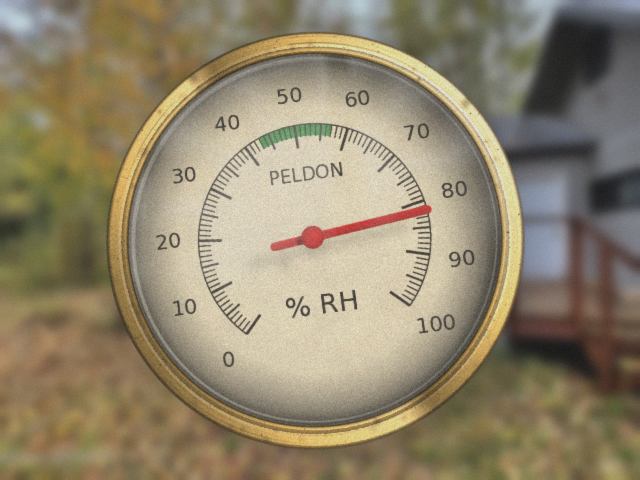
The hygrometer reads 82,%
